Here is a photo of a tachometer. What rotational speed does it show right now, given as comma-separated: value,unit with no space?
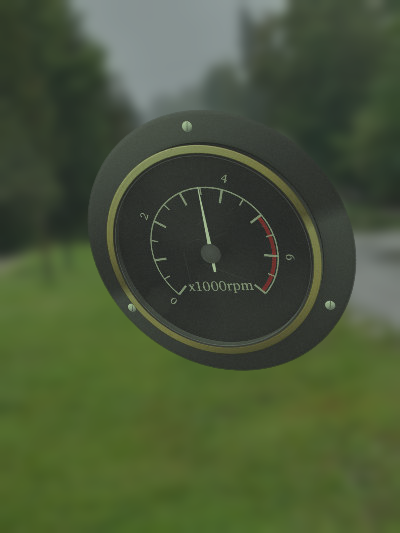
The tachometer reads 3500,rpm
